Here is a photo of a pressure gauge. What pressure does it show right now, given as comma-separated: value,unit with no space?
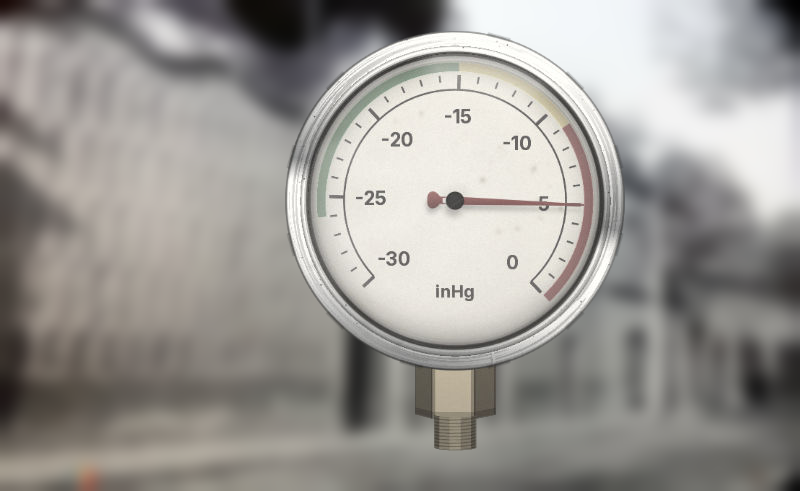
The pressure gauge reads -5,inHg
